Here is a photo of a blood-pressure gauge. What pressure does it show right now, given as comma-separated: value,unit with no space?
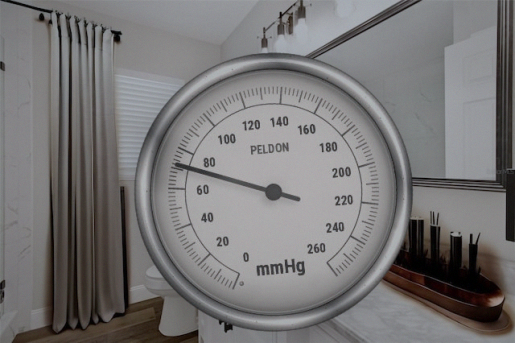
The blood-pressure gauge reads 72,mmHg
